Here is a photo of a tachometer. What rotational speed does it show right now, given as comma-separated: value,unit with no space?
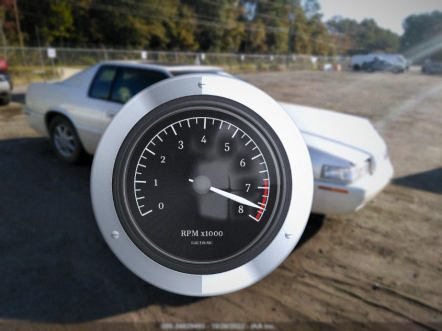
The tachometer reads 7625,rpm
